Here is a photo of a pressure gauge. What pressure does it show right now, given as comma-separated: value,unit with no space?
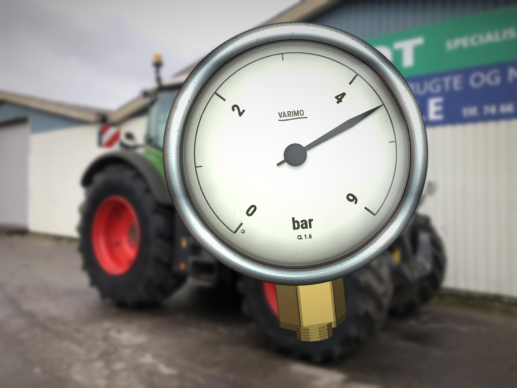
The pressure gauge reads 4.5,bar
